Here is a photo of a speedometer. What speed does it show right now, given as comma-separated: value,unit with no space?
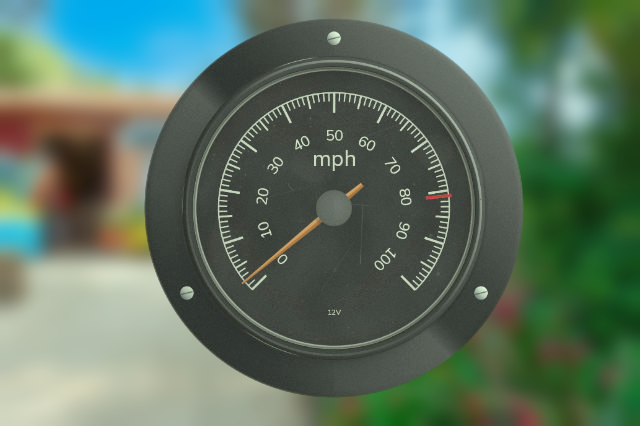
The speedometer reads 2,mph
